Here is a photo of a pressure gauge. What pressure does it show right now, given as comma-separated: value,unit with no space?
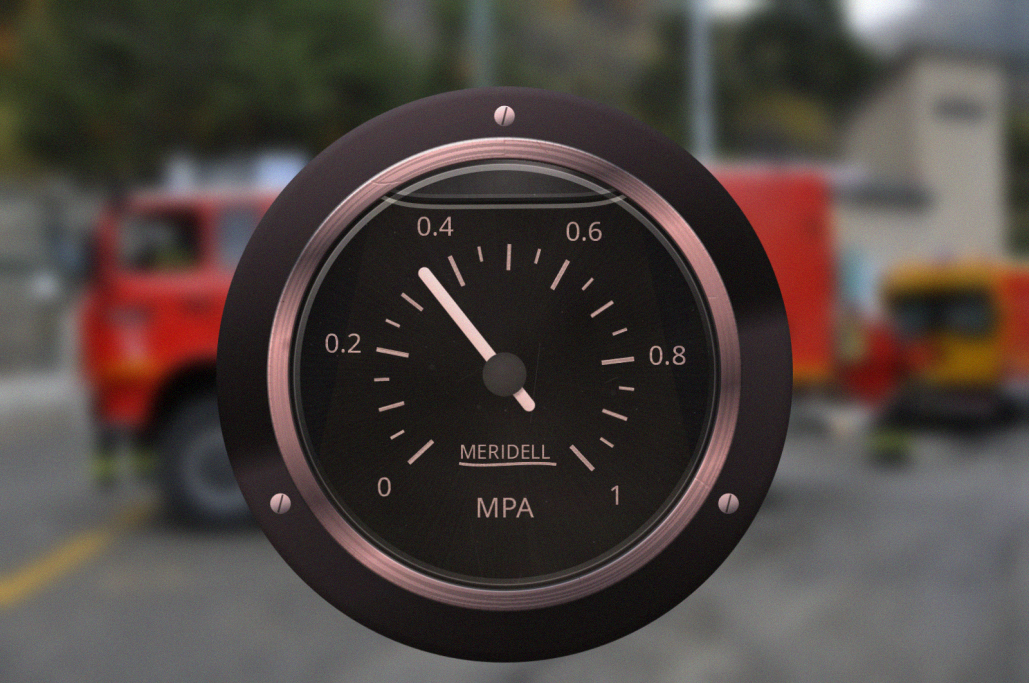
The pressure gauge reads 0.35,MPa
